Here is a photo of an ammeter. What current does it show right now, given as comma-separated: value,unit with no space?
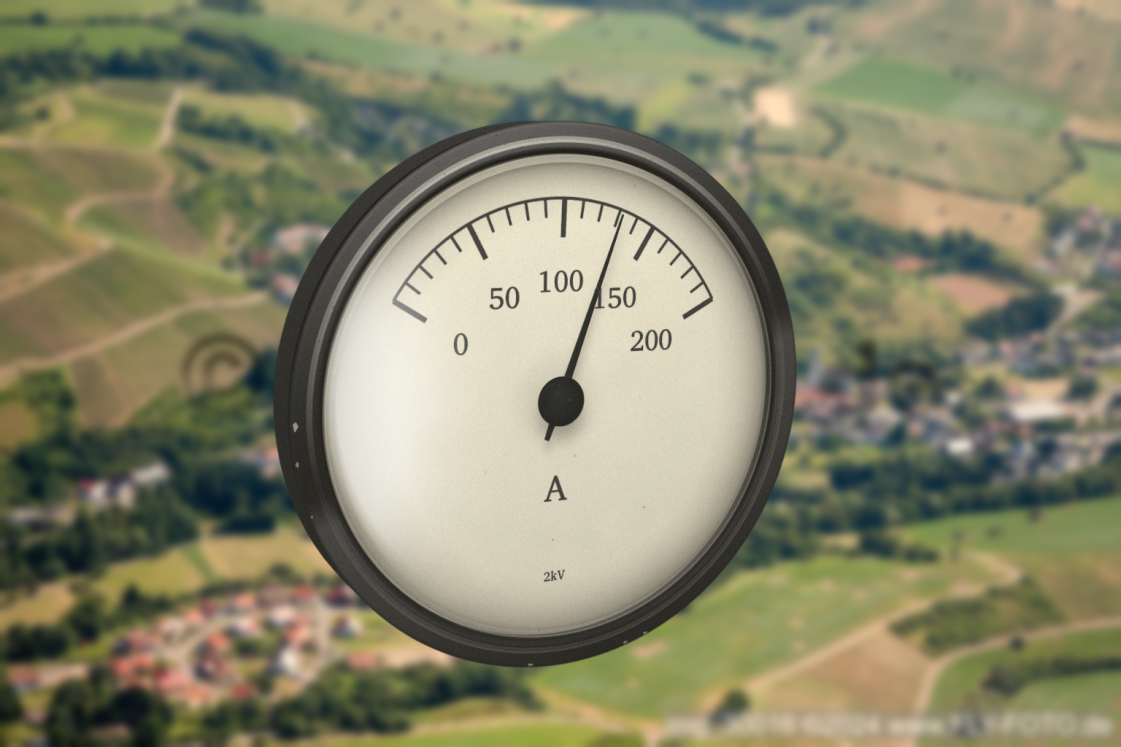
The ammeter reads 130,A
